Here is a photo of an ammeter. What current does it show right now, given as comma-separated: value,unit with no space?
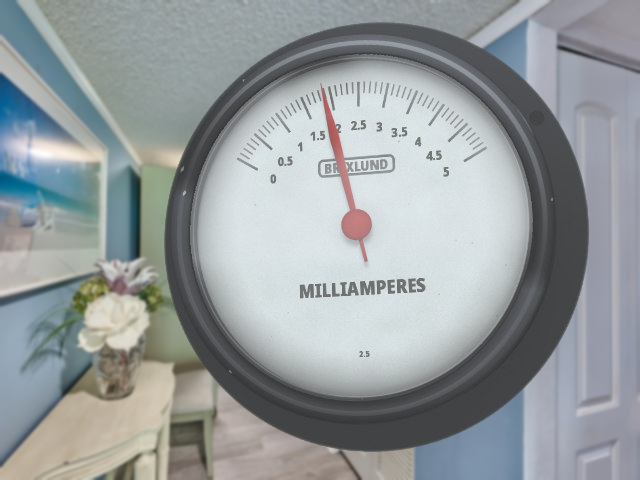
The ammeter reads 1.9,mA
